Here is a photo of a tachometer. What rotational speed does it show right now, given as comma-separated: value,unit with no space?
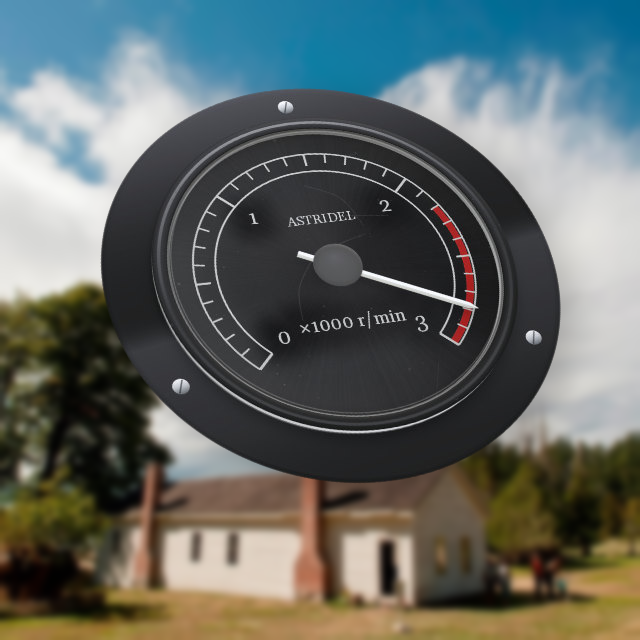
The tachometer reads 2800,rpm
